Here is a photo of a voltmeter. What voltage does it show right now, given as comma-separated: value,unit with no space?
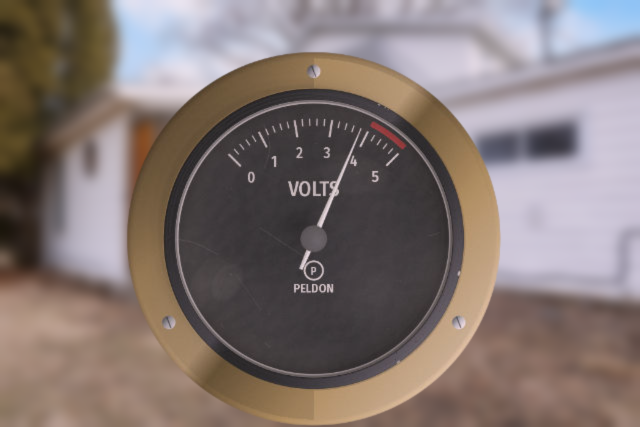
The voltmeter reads 3.8,V
